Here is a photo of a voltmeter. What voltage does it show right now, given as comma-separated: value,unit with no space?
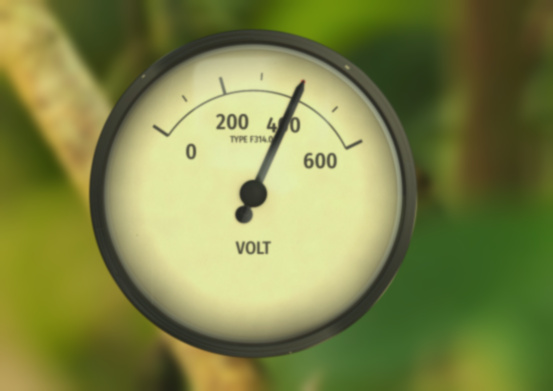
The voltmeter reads 400,V
